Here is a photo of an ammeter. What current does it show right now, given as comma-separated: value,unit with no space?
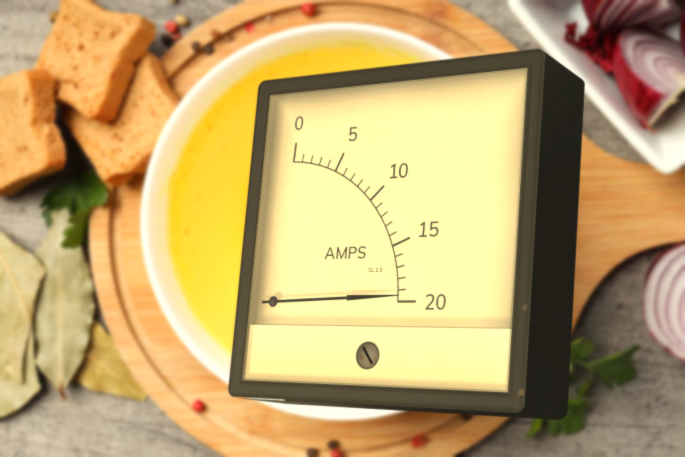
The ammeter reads 19.5,A
